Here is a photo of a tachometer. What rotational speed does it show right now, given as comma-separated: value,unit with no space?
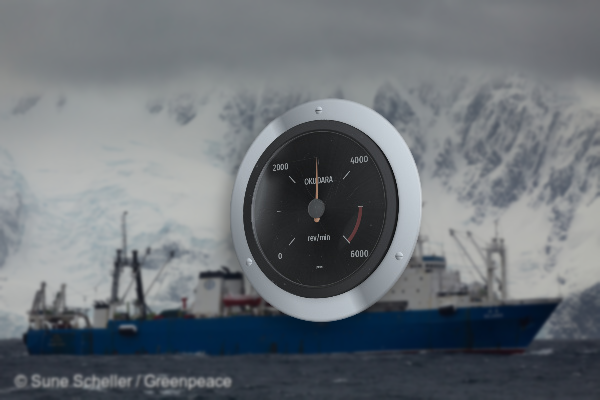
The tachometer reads 3000,rpm
